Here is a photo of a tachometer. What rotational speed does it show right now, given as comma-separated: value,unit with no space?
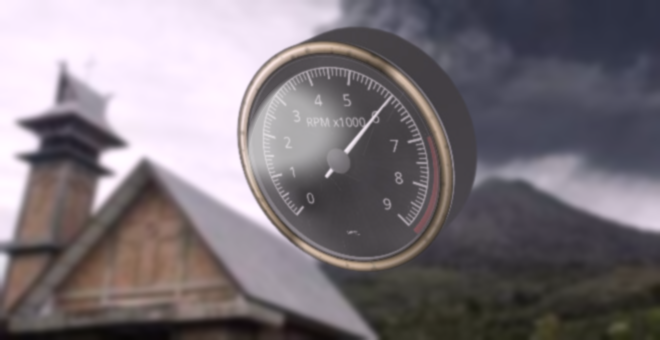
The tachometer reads 6000,rpm
